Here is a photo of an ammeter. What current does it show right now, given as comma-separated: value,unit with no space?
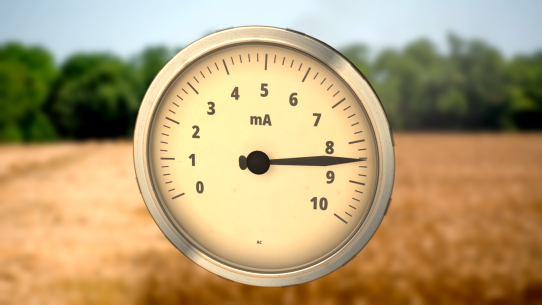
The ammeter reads 8.4,mA
